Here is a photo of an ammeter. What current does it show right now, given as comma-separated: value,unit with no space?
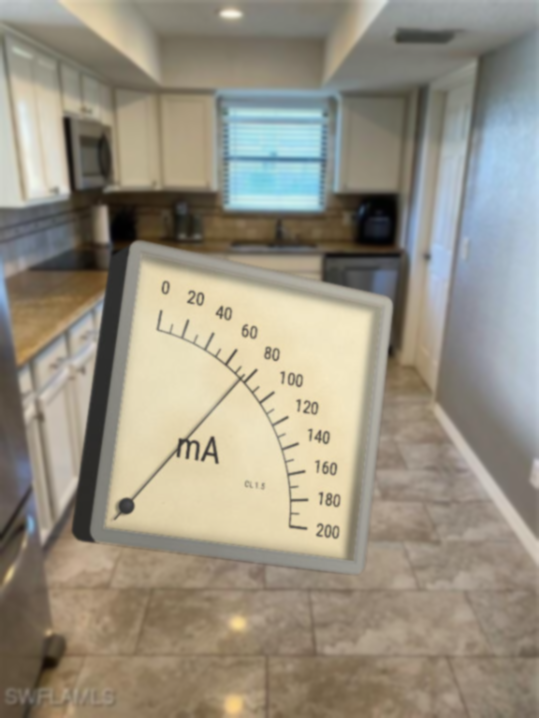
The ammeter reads 75,mA
